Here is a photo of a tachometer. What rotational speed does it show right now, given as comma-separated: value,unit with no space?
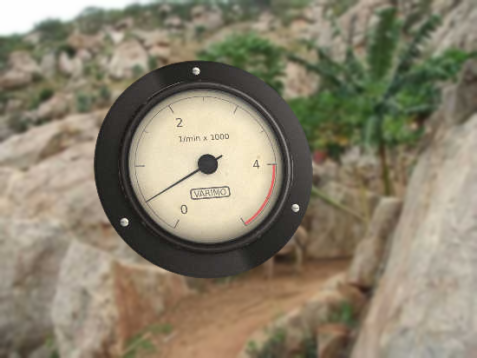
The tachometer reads 500,rpm
